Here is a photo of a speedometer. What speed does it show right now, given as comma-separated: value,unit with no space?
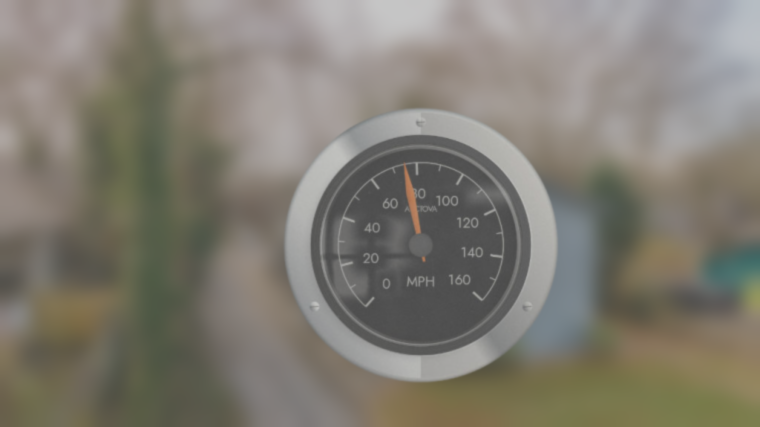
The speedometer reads 75,mph
